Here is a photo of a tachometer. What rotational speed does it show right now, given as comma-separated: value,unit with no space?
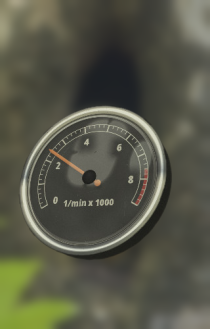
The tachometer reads 2400,rpm
